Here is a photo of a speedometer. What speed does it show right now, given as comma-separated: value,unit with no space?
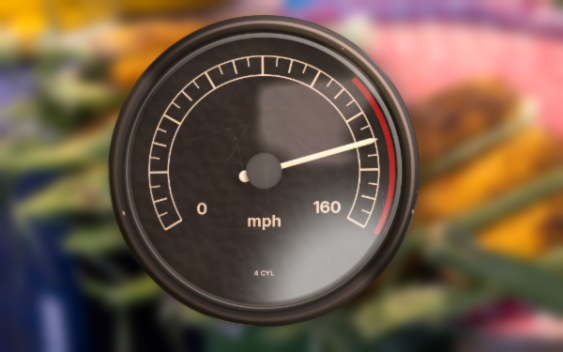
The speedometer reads 130,mph
